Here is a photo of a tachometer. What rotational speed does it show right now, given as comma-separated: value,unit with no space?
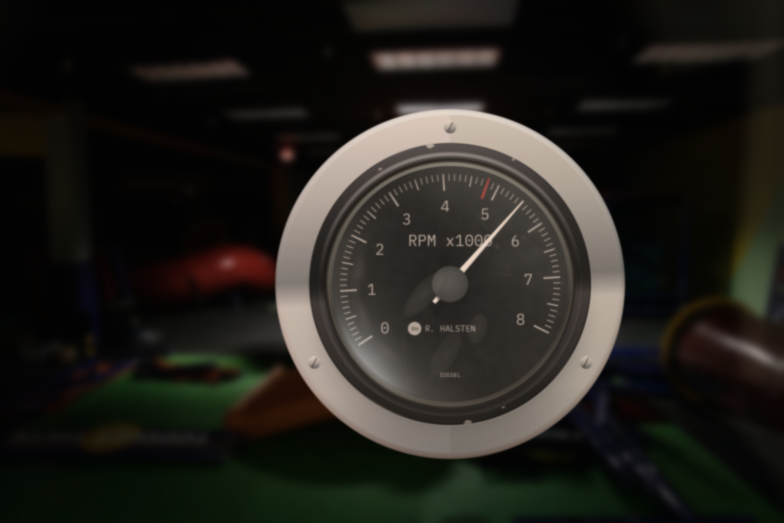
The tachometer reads 5500,rpm
